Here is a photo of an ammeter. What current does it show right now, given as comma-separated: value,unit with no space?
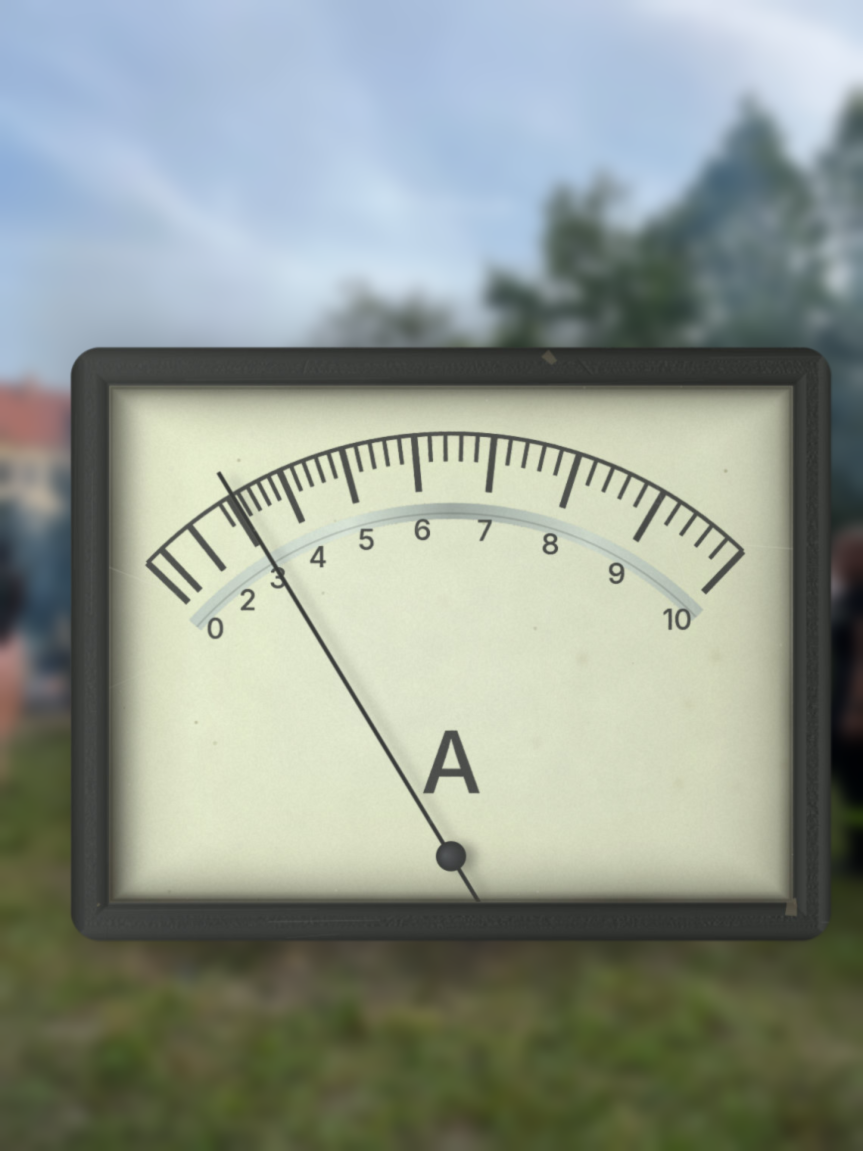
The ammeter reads 3.1,A
